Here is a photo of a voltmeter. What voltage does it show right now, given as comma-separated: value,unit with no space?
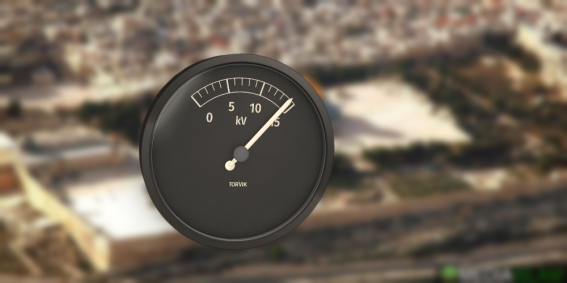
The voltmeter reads 14,kV
